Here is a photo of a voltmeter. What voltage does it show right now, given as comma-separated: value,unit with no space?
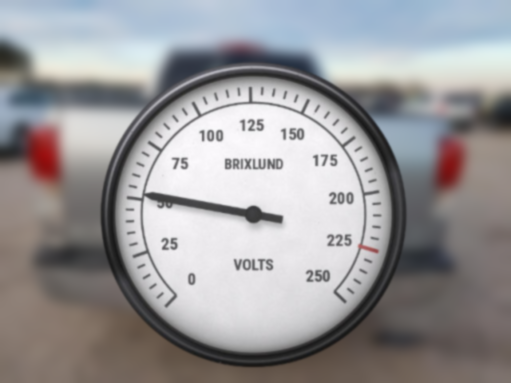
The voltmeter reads 52.5,V
